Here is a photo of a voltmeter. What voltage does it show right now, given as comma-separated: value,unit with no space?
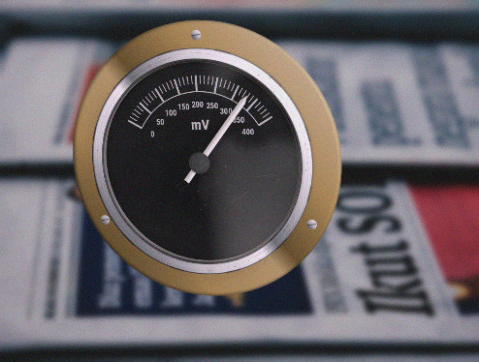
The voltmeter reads 330,mV
